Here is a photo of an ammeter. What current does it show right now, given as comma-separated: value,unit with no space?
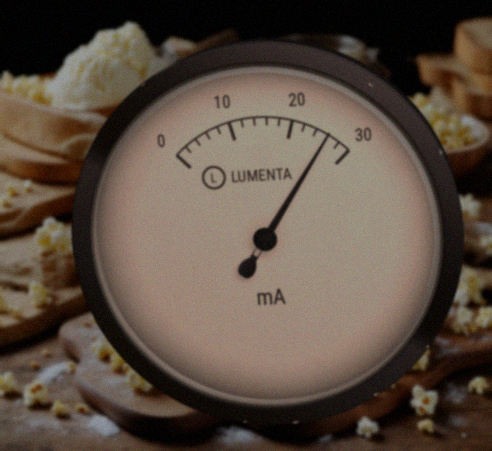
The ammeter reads 26,mA
